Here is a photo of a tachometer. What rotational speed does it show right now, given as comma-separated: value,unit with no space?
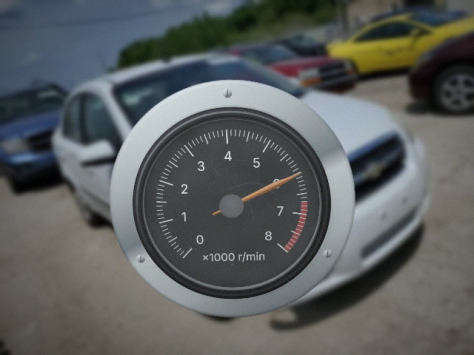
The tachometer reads 6000,rpm
